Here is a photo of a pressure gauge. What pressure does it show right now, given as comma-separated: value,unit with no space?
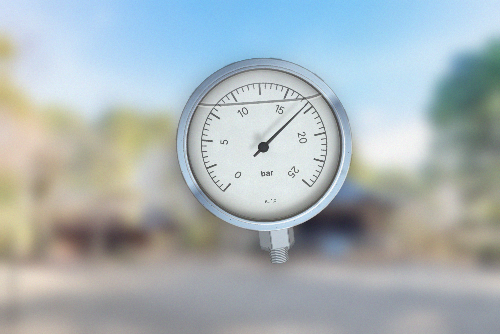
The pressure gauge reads 17,bar
